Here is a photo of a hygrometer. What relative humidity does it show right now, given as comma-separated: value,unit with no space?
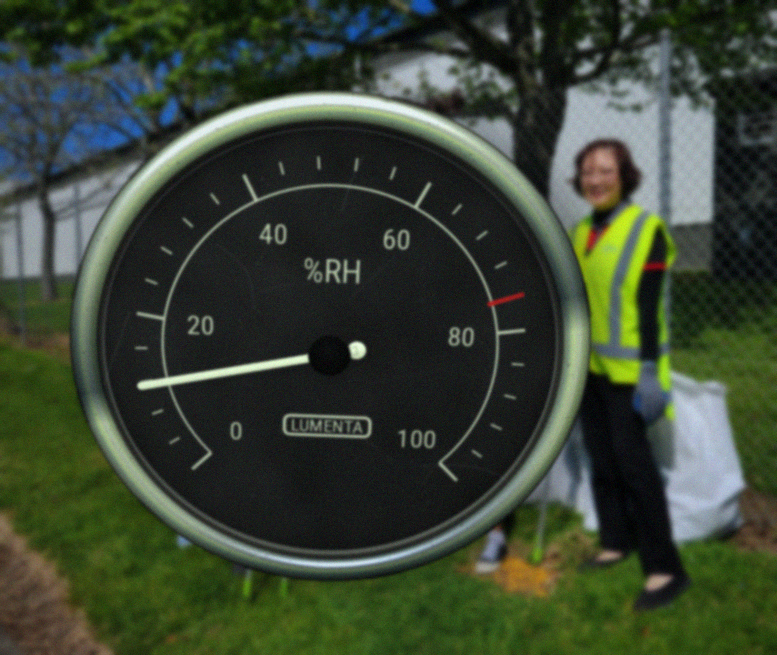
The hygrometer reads 12,%
